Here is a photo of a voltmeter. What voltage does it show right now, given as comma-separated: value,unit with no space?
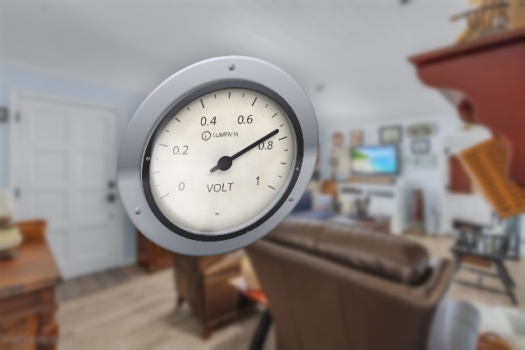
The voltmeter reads 0.75,V
